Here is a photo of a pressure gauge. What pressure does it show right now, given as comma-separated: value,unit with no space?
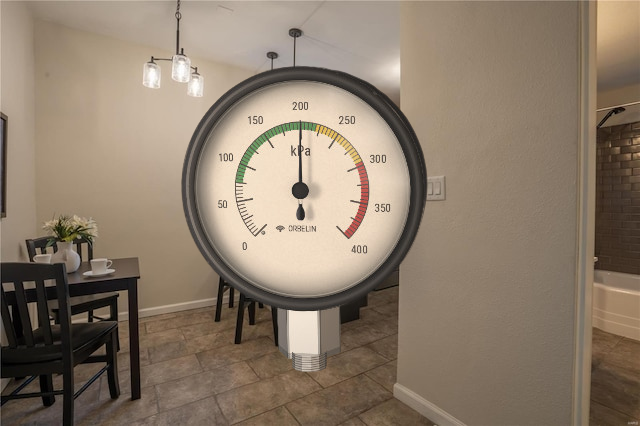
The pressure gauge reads 200,kPa
